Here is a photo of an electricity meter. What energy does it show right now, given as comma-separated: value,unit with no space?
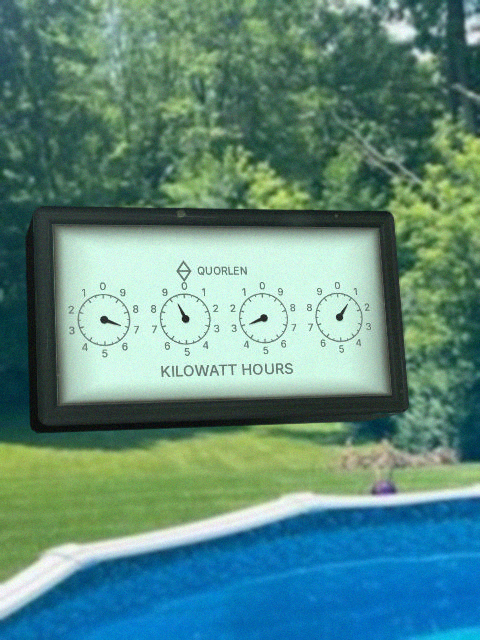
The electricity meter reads 6931,kWh
